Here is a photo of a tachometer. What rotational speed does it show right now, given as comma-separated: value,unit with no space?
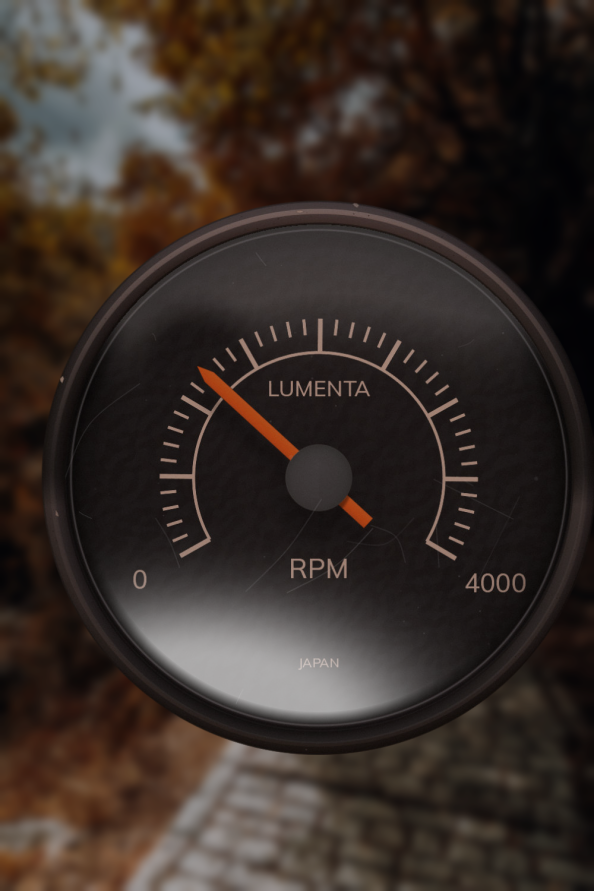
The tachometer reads 1200,rpm
